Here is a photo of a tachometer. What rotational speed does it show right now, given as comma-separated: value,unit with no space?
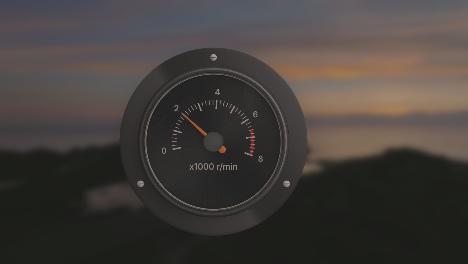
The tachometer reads 2000,rpm
